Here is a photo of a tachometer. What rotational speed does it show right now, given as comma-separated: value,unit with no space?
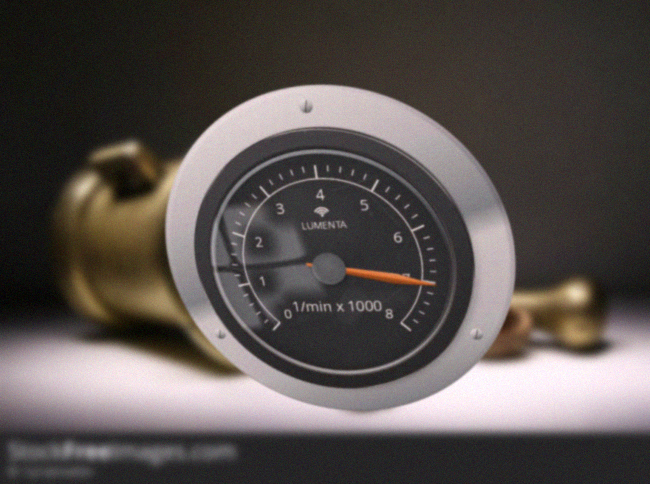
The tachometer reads 7000,rpm
